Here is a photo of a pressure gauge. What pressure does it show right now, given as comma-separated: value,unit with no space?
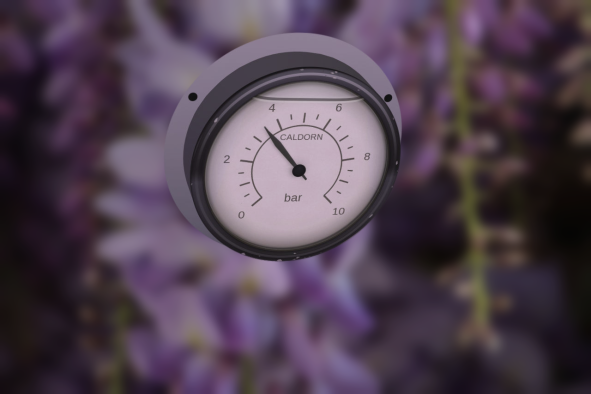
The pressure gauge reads 3.5,bar
